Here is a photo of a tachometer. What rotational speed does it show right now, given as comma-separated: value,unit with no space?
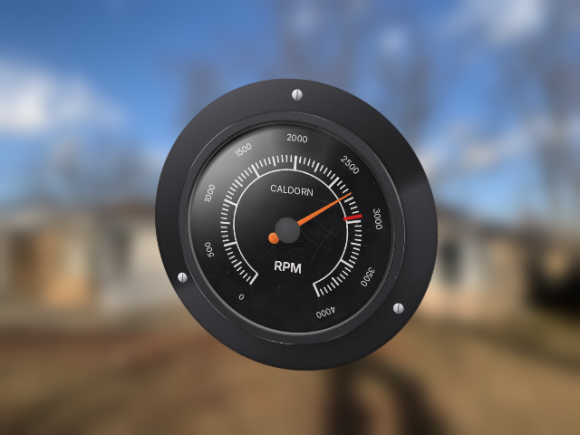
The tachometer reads 2700,rpm
